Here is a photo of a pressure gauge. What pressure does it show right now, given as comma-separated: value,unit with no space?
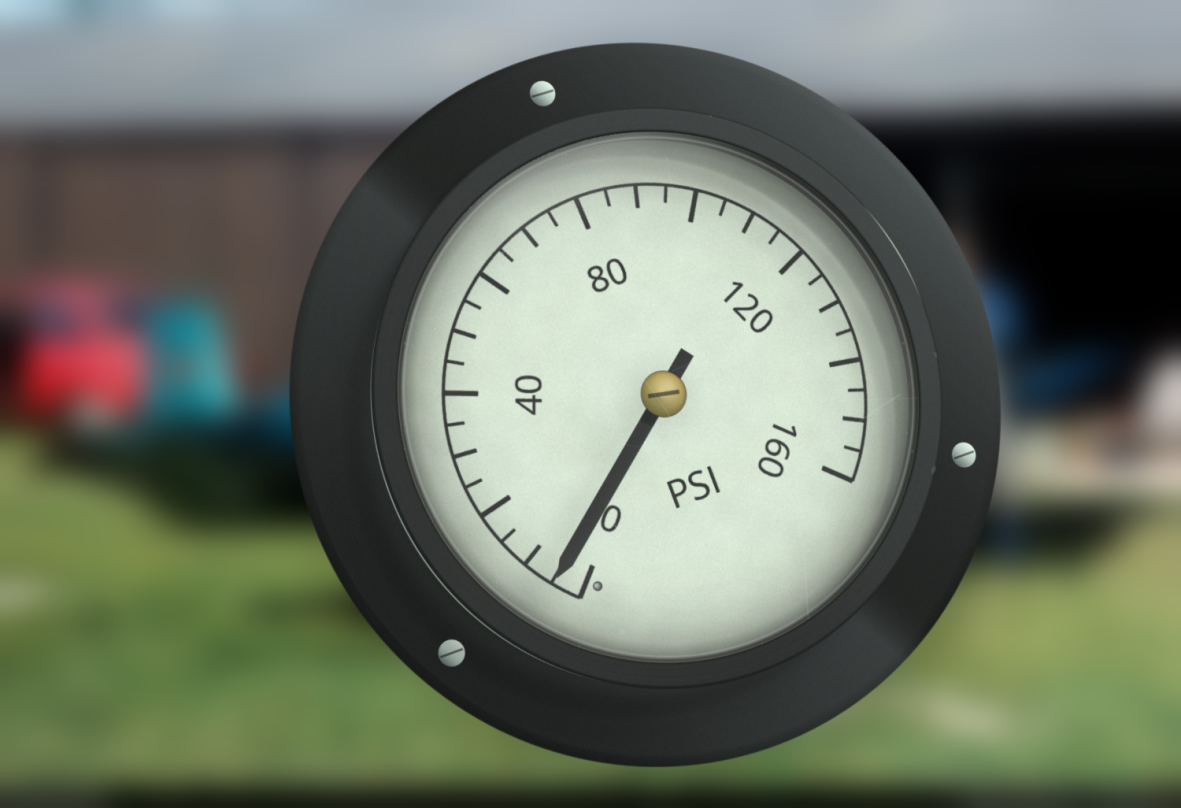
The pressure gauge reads 5,psi
